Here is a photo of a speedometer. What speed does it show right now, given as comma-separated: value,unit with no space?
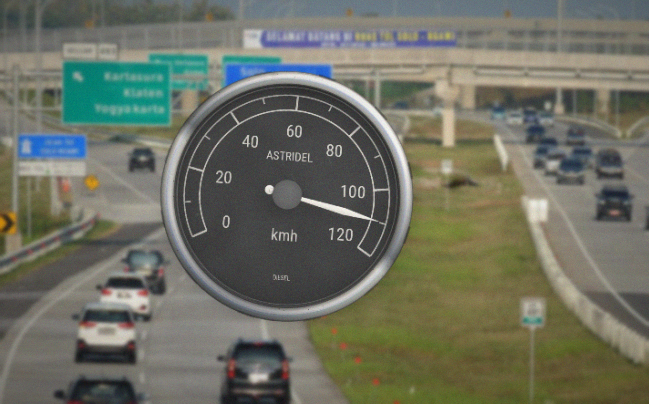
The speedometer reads 110,km/h
